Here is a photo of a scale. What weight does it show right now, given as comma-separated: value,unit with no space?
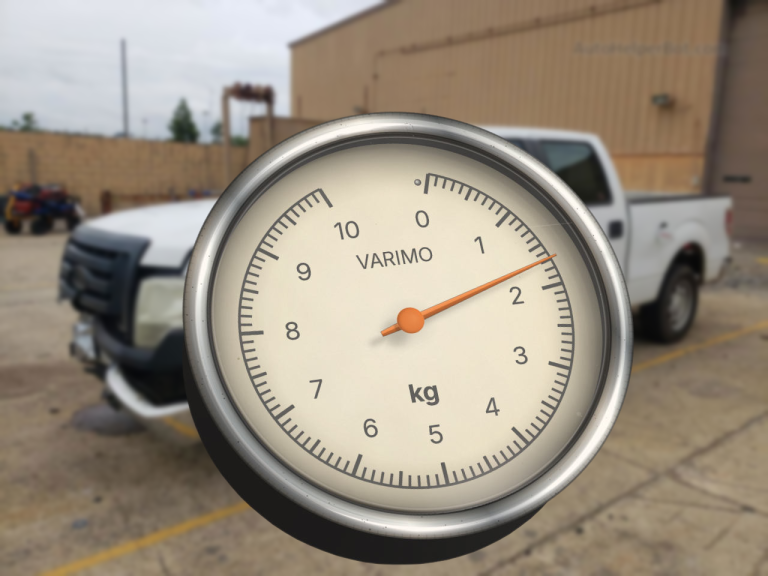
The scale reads 1.7,kg
